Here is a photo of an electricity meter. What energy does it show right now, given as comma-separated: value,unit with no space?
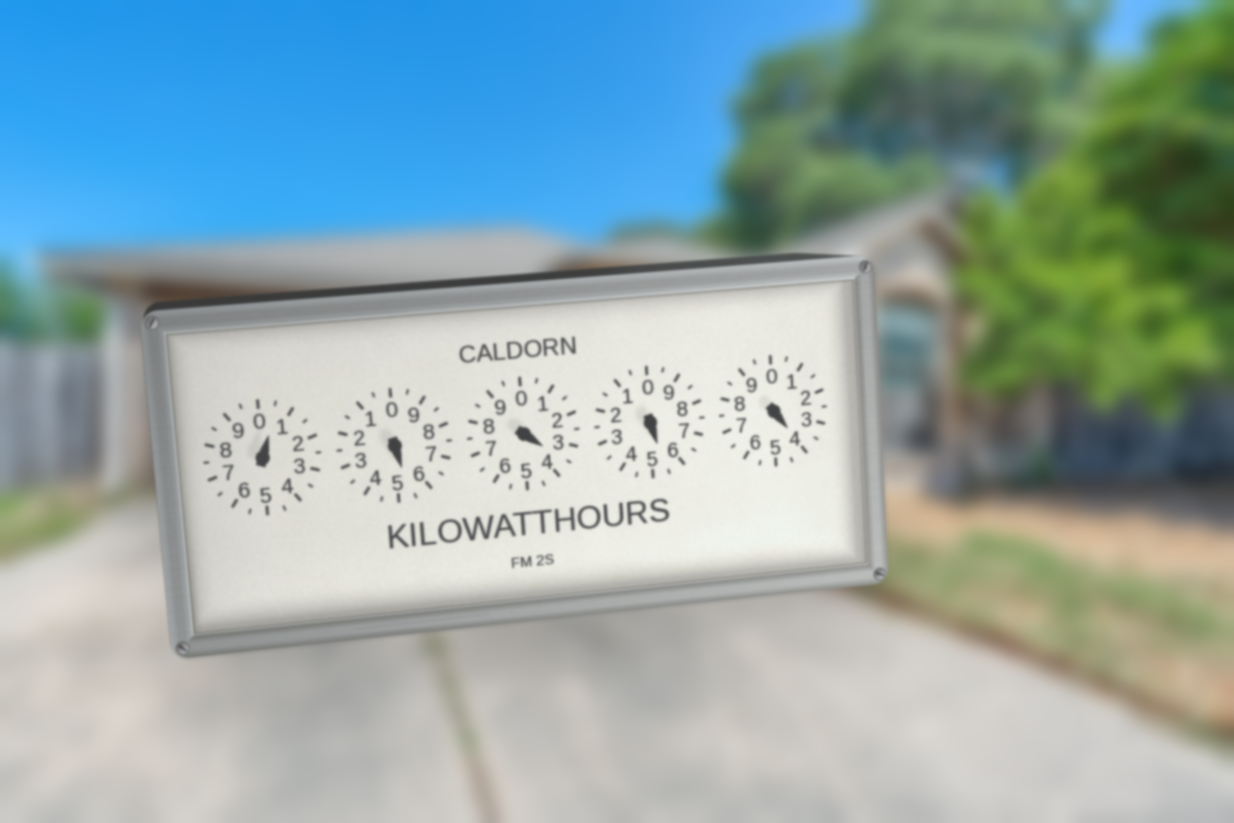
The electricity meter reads 5354,kWh
